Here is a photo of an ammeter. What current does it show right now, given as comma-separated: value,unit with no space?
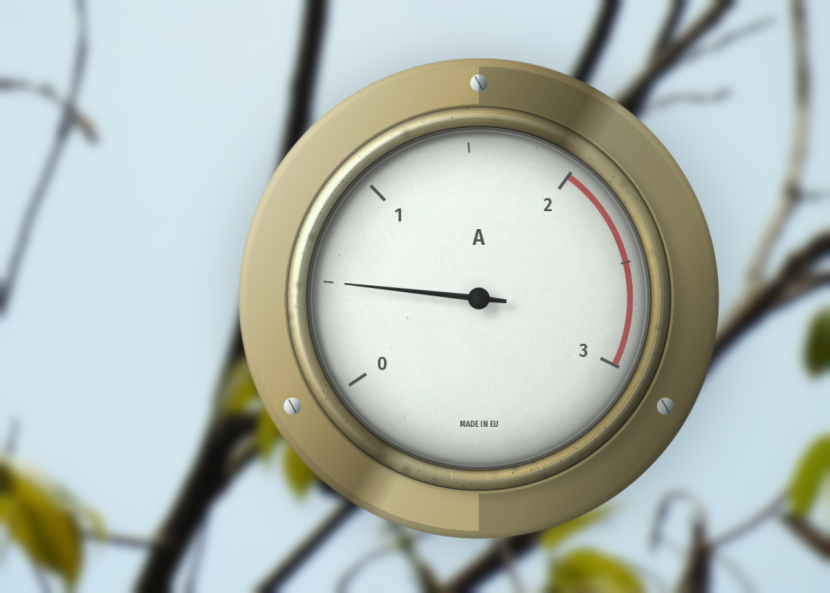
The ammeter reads 0.5,A
